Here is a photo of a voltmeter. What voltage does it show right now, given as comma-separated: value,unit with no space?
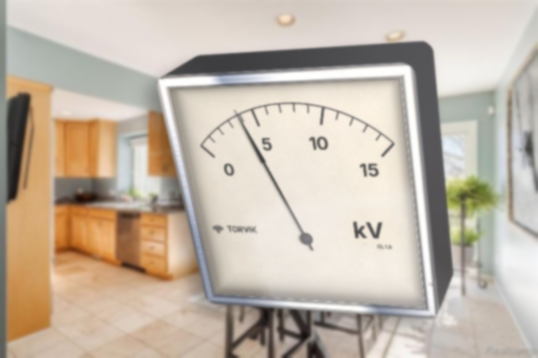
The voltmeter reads 4,kV
